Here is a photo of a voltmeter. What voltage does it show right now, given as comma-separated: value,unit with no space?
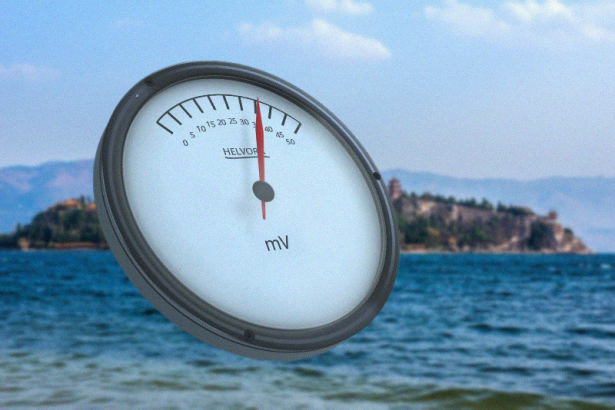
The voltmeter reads 35,mV
